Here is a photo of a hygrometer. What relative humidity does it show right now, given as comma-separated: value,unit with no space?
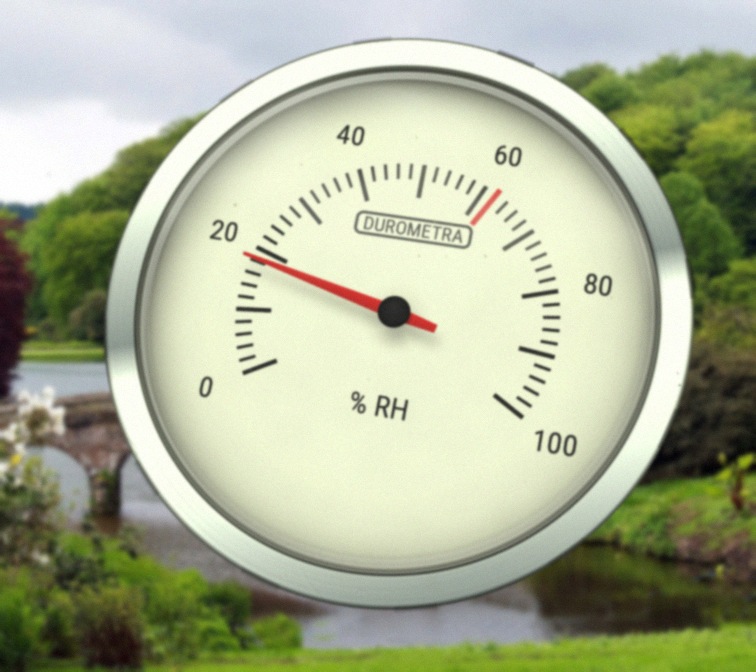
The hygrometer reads 18,%
